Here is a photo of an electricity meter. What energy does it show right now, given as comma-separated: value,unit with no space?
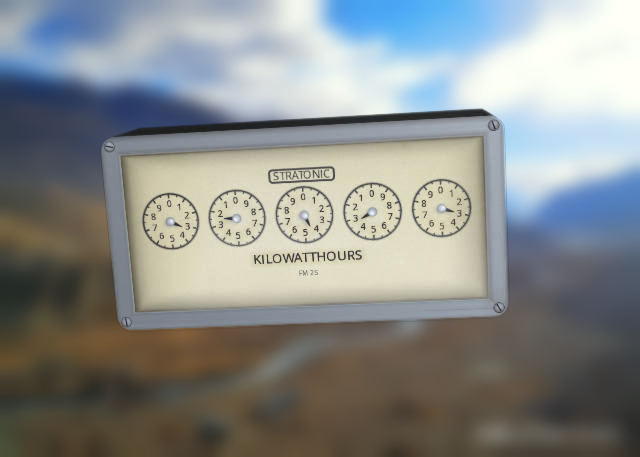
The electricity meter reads 32433,kWh
